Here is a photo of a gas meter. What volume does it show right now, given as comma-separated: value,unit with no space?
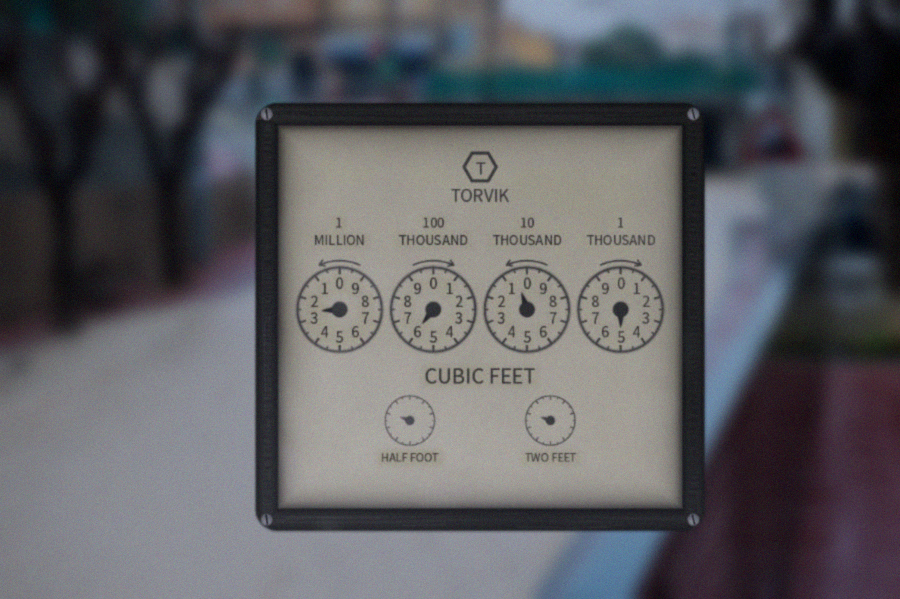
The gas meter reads 260500,ft³
